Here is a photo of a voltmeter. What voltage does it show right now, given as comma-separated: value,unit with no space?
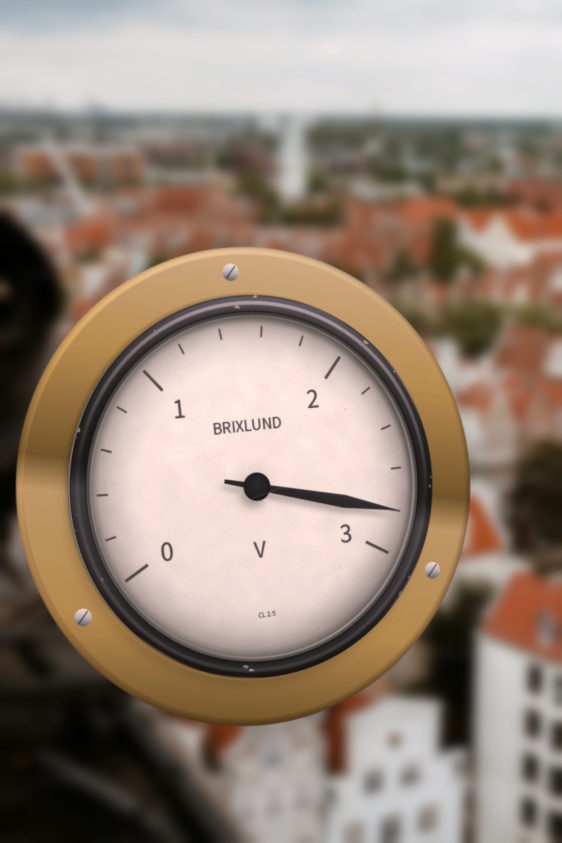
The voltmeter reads 2.8,V
